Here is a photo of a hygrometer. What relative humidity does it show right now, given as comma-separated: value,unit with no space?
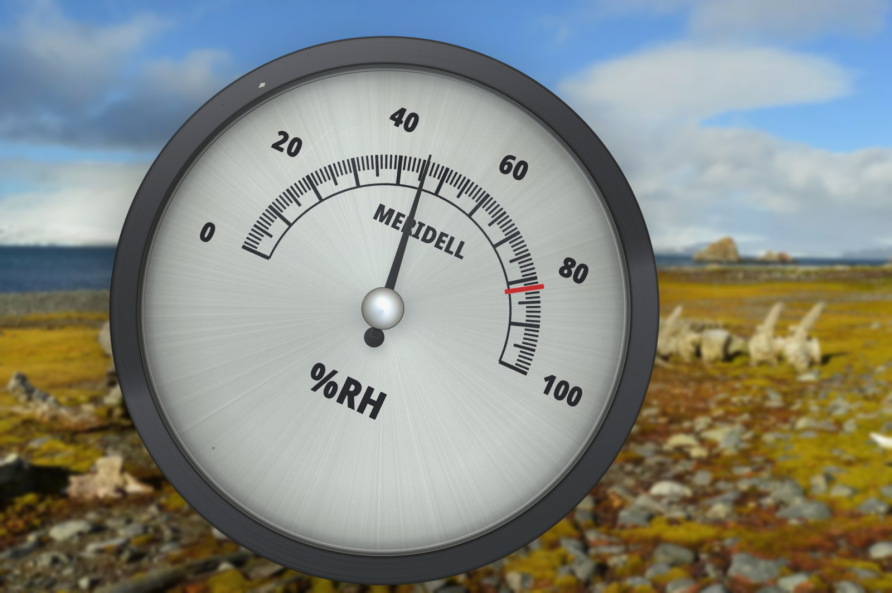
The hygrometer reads 46,%
